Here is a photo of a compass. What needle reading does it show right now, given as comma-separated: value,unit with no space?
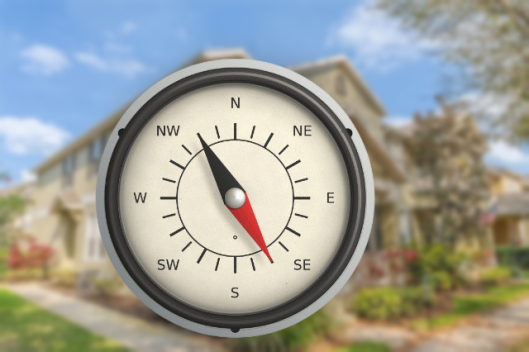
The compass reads 150,°
